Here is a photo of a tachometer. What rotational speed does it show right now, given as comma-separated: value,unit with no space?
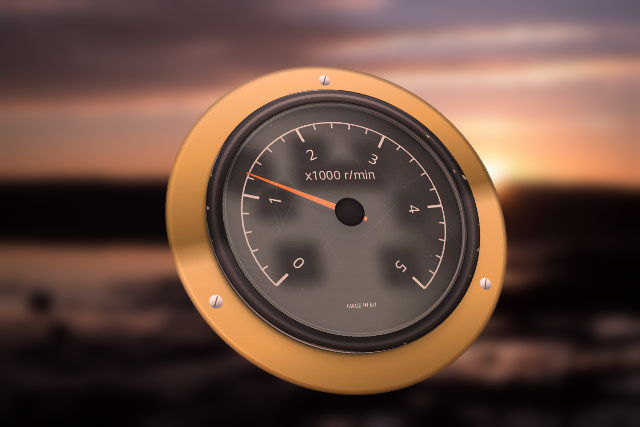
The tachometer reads 1200,rpm
